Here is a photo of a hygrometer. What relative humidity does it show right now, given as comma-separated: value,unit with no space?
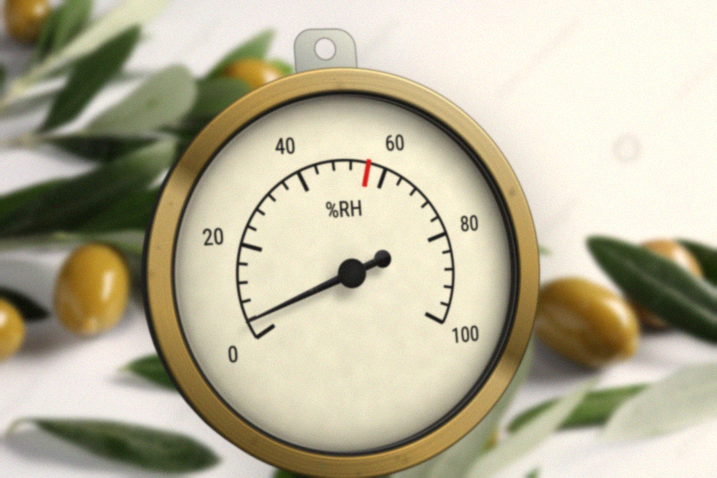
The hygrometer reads 4,%
